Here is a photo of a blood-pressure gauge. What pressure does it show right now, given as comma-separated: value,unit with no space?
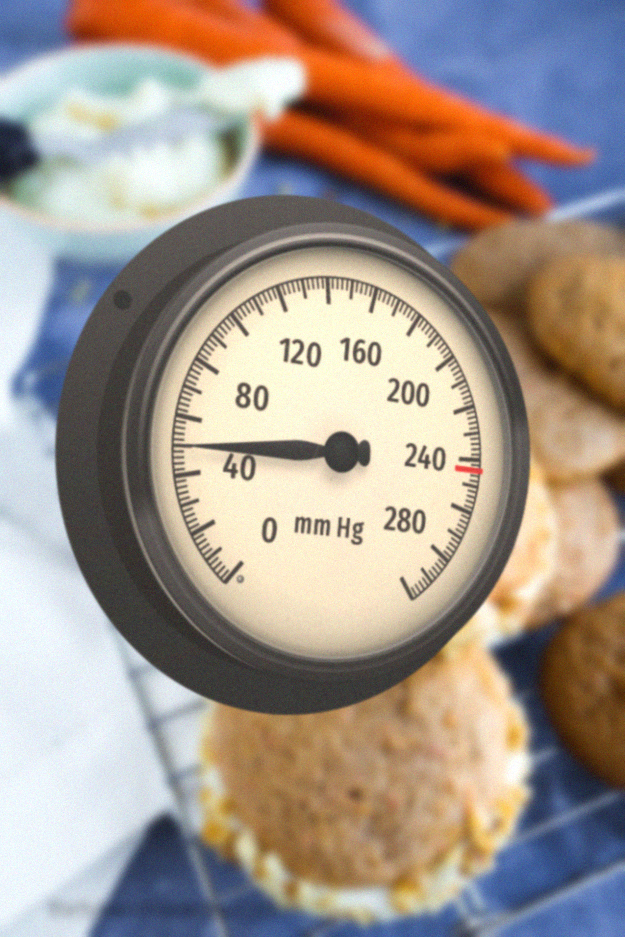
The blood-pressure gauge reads 50,mmHg
